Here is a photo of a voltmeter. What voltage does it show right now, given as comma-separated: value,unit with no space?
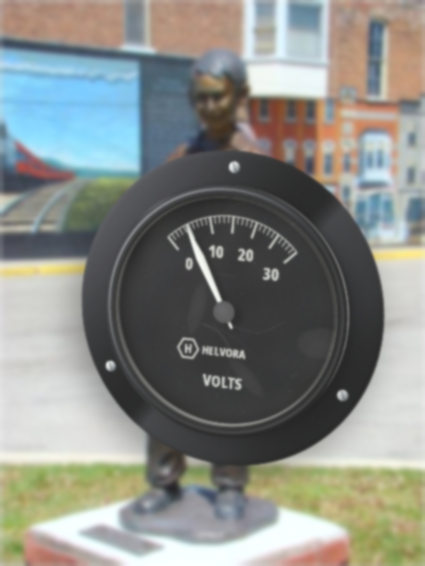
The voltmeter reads 5,V
